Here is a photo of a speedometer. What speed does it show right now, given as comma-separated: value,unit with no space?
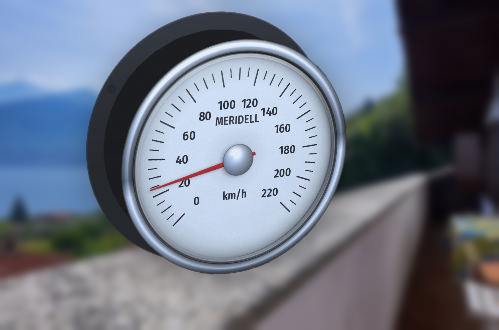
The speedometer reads 25,km/h
